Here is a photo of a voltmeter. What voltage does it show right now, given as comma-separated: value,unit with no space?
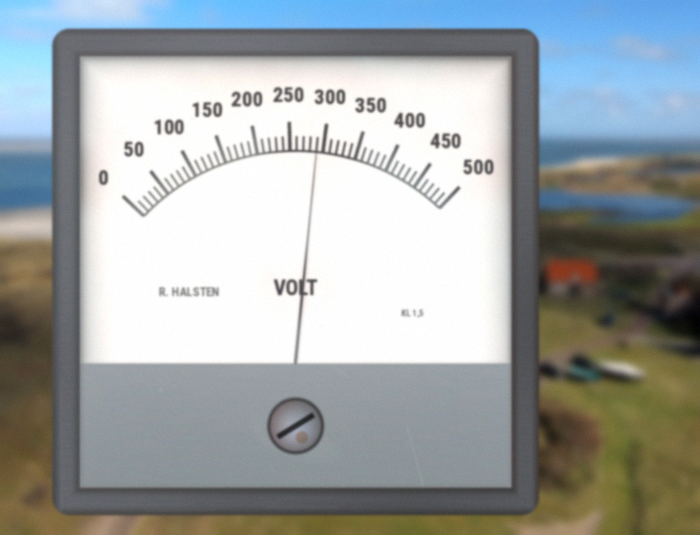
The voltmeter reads 290,V
